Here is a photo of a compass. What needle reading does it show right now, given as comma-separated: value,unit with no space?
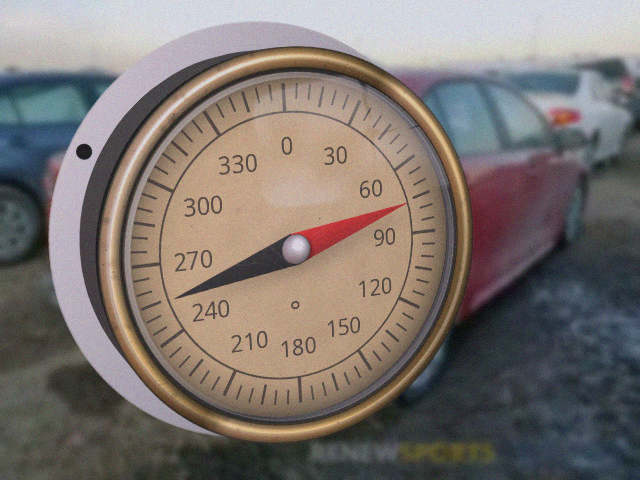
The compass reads 75,°
